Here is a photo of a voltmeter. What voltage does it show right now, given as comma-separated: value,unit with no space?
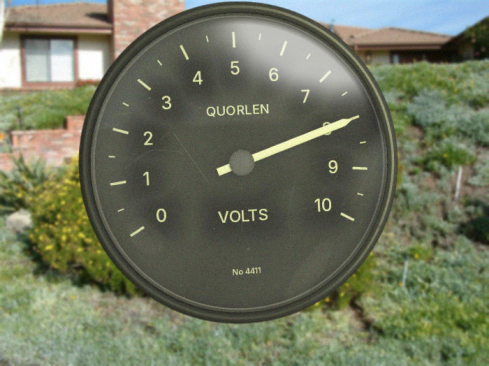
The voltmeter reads 8,V
